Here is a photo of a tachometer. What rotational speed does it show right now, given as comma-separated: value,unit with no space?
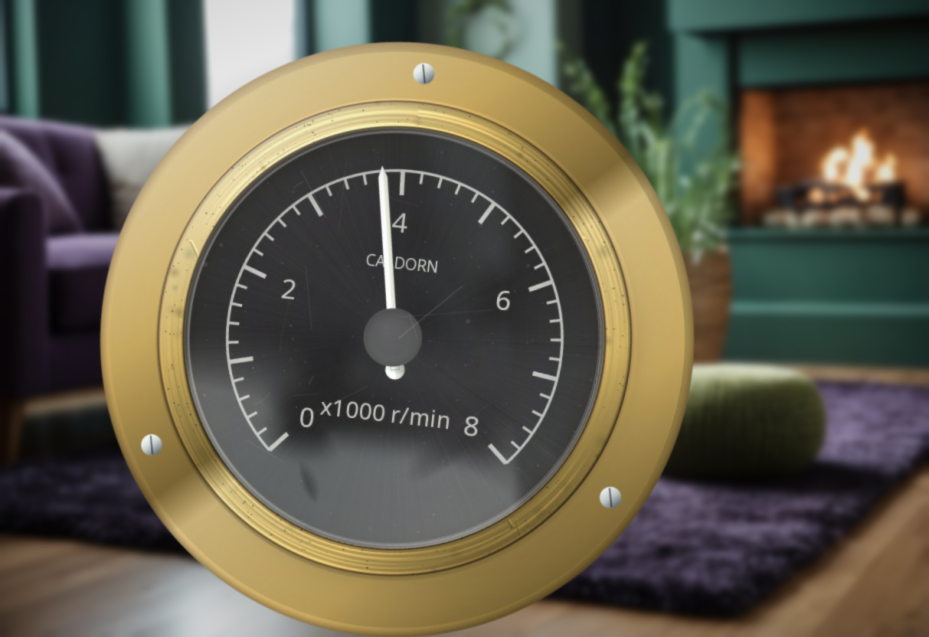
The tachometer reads 3800,rpm
